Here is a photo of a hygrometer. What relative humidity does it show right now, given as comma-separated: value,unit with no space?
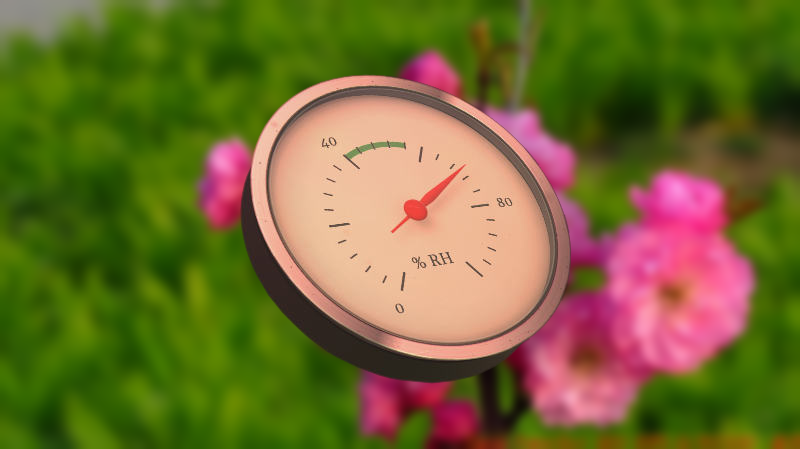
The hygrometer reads 70,%
